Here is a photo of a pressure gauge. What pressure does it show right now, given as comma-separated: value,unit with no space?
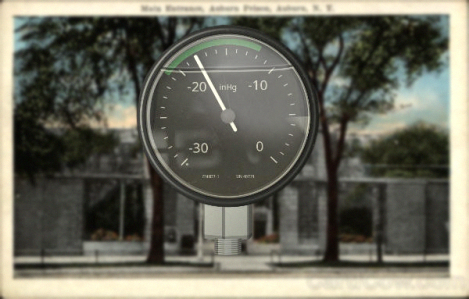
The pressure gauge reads -18,inHg
